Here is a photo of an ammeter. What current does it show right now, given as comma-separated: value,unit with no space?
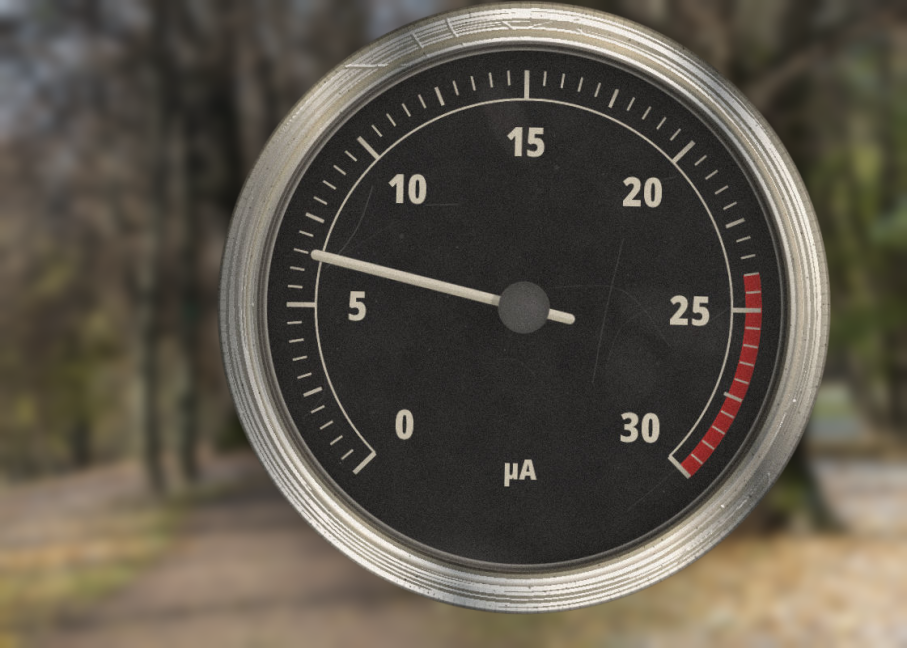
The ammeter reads 6.5,µA
